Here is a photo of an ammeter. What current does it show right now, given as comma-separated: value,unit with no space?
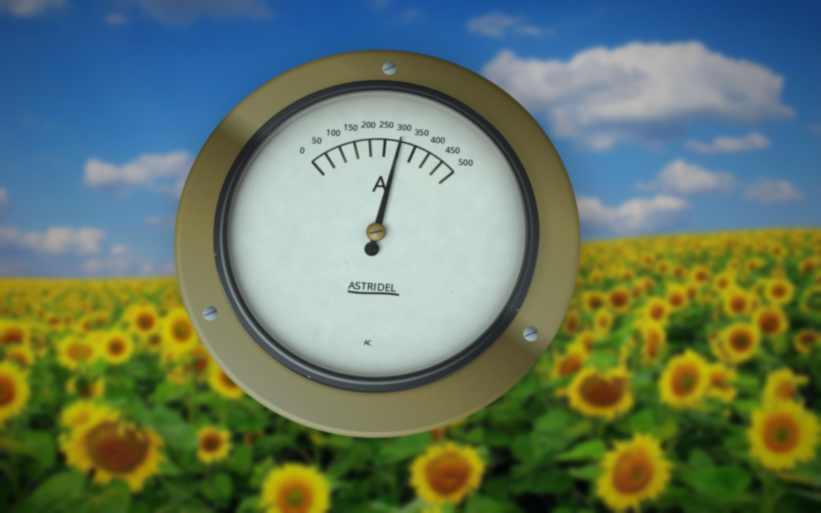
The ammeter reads 300,A
